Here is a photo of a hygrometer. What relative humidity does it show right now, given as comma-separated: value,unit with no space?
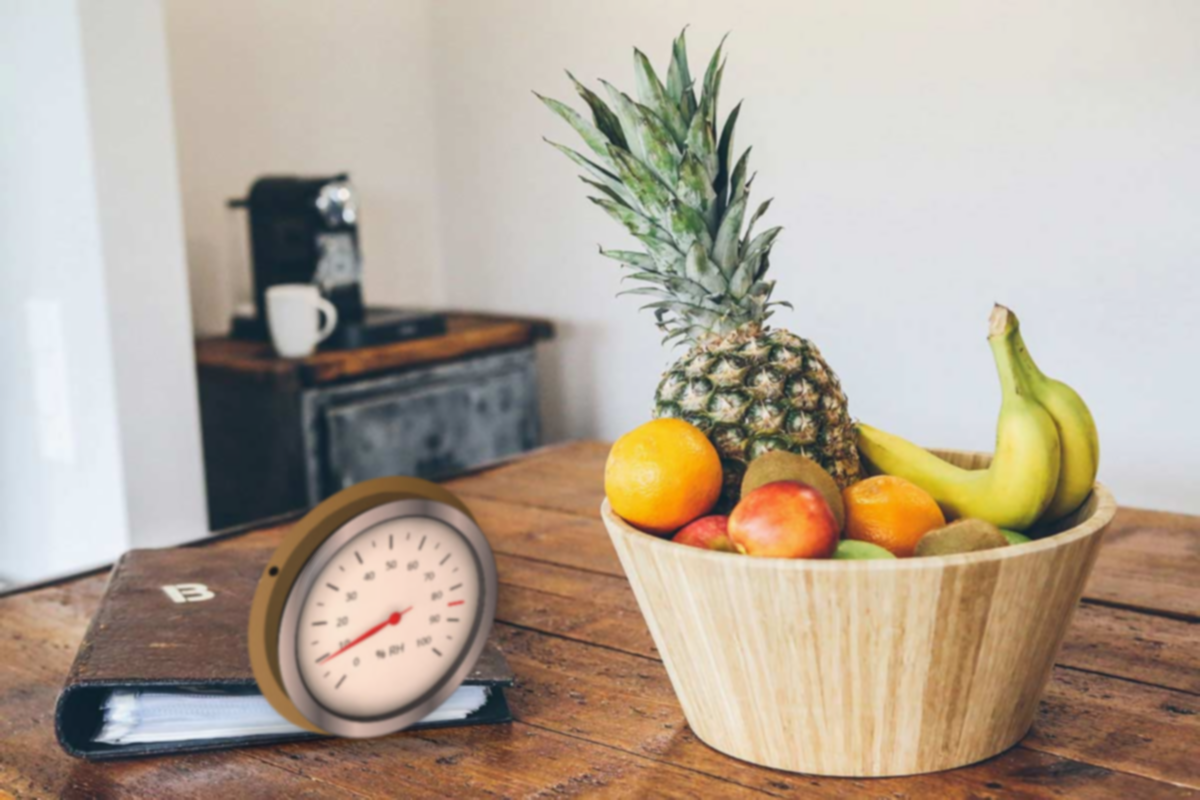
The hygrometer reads 10,%
